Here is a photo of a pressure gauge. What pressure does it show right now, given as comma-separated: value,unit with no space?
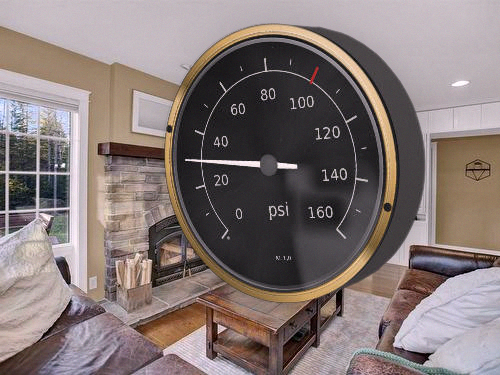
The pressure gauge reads 30,psi
